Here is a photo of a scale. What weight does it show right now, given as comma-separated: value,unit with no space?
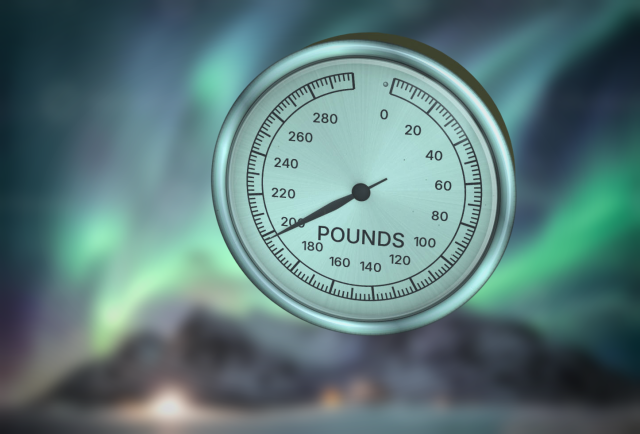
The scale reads 198,lb
